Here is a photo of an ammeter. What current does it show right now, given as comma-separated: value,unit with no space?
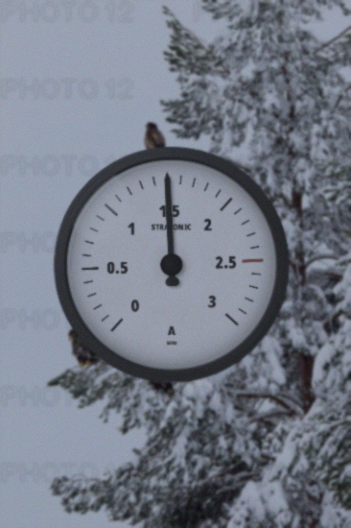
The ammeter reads 1.5,A
